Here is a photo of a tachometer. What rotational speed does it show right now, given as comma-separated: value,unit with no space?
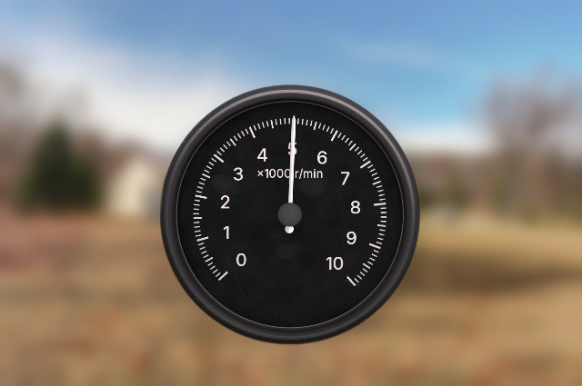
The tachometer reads 5000,rpm
